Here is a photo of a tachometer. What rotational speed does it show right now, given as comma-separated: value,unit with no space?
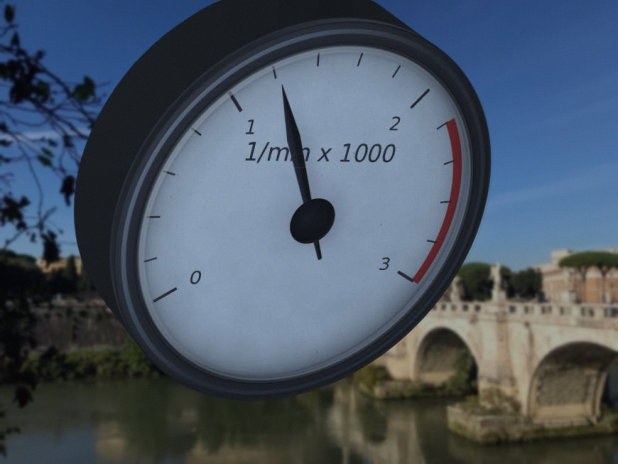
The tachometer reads 1200,rpm
